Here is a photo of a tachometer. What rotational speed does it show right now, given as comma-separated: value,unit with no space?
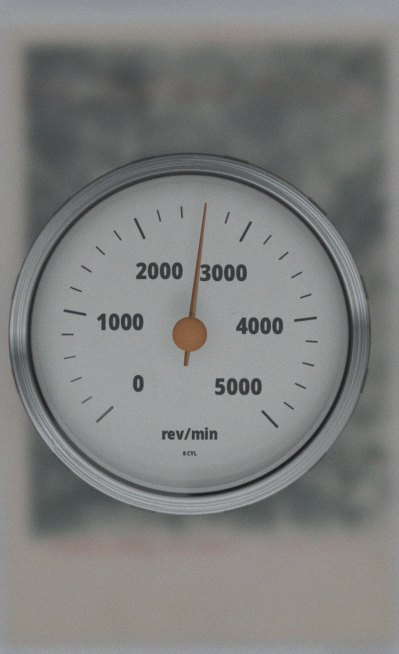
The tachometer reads 2600,rpm
